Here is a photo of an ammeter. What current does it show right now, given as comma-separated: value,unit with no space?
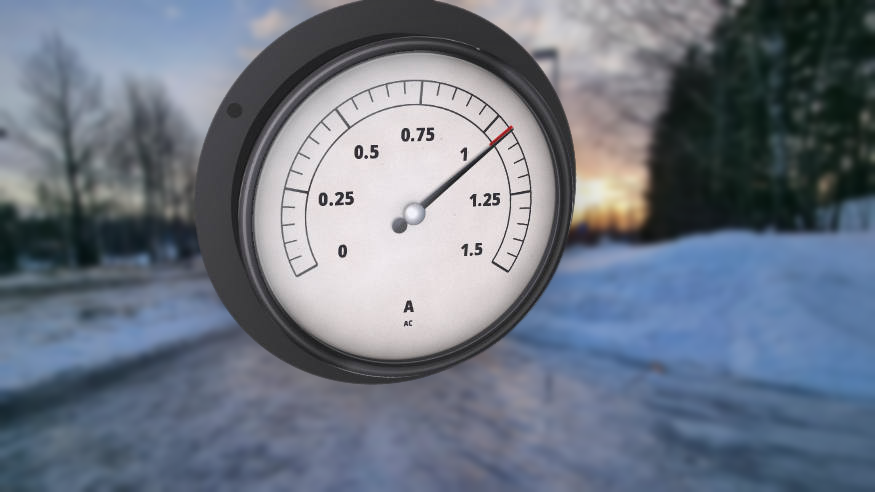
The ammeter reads 1.05,A
